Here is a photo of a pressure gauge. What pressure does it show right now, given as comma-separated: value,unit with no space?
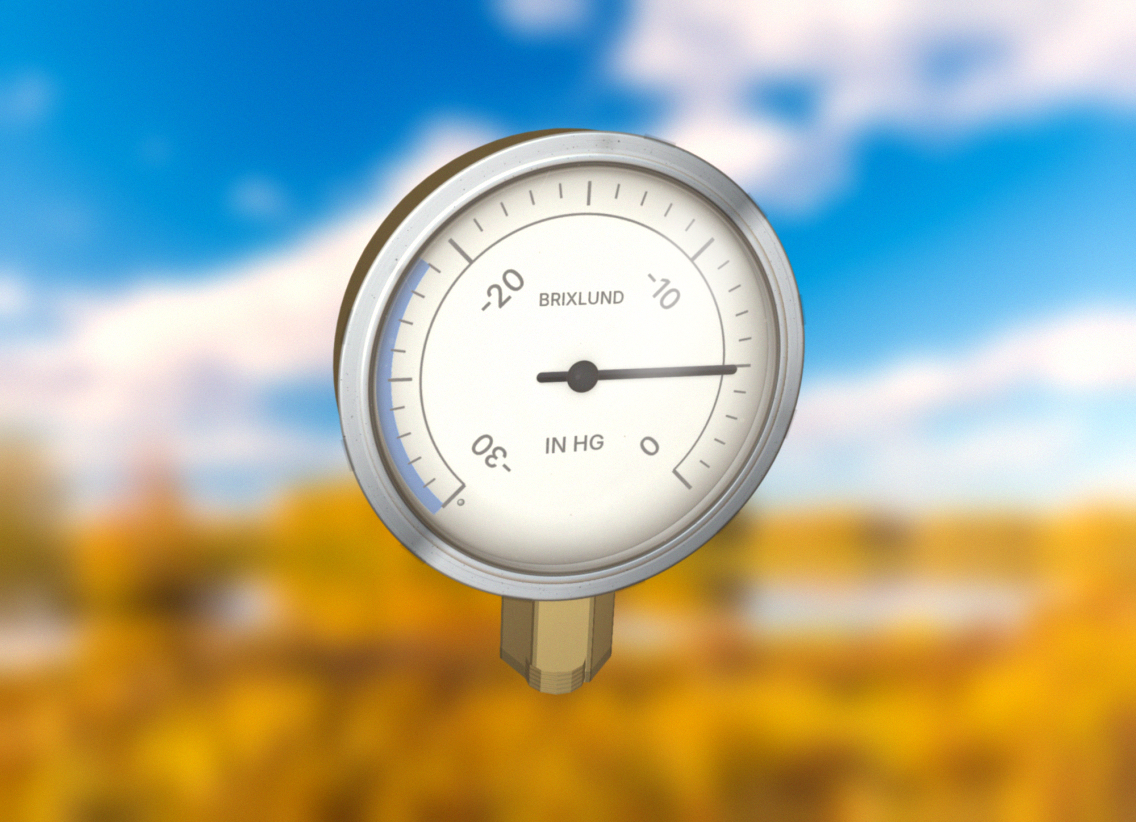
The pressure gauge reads -5,inHg
